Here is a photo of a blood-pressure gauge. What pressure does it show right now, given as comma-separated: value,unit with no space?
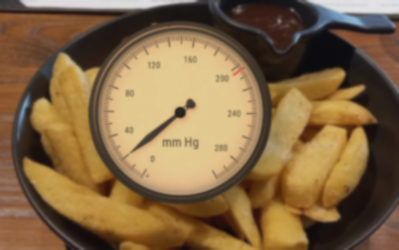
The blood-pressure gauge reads 20,mmHg
